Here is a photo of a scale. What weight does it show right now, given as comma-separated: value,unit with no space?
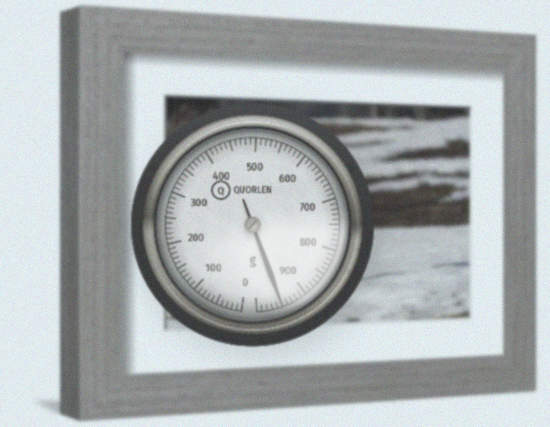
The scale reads 950,g
